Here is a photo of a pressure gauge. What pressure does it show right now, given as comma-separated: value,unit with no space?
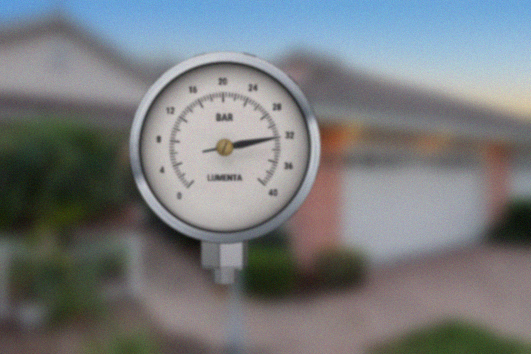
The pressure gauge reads 32,bar
